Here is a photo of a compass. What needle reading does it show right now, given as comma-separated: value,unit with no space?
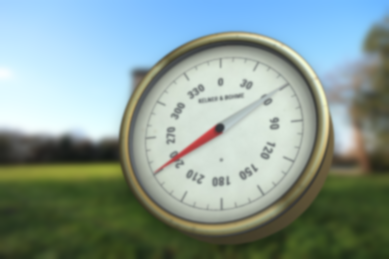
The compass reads 240,°
